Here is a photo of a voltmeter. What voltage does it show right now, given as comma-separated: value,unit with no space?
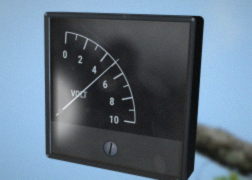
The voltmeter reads 5,V
